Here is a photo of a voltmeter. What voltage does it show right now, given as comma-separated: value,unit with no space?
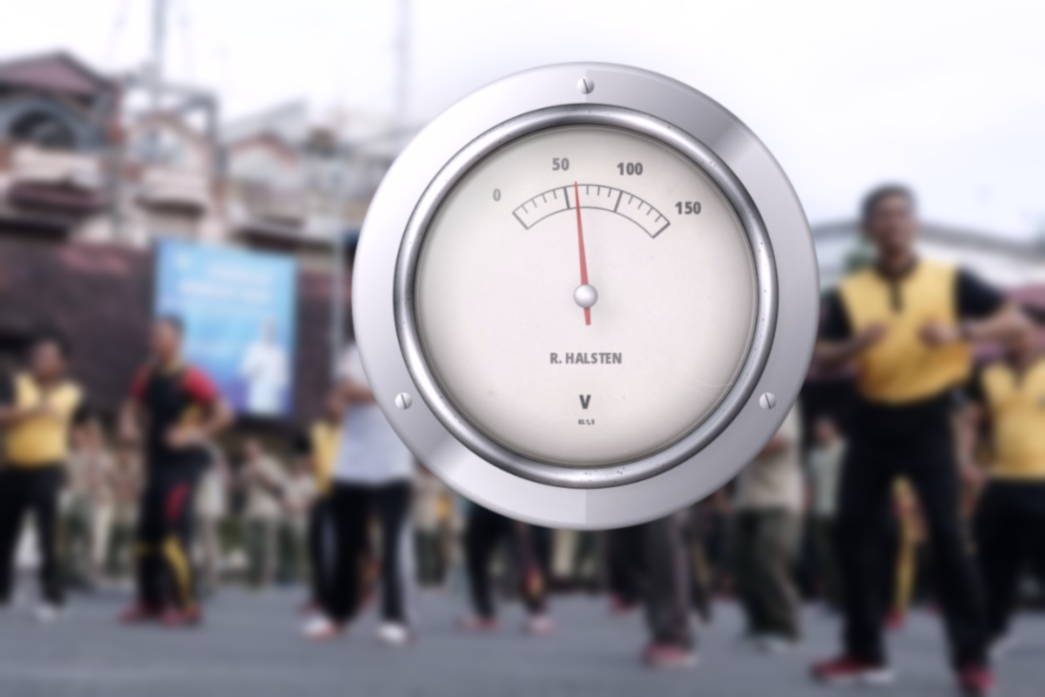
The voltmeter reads 60,V
